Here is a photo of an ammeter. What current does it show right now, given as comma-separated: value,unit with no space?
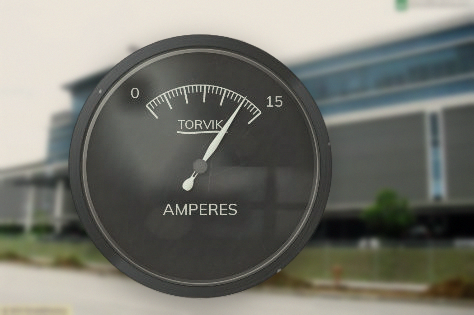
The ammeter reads 12.5,A
